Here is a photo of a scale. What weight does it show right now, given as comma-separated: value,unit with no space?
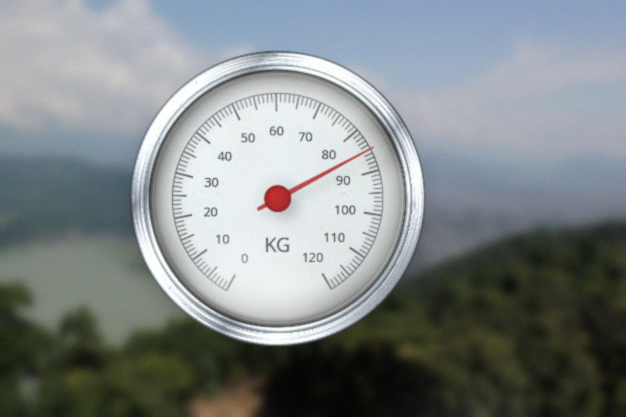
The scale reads 85,kg
